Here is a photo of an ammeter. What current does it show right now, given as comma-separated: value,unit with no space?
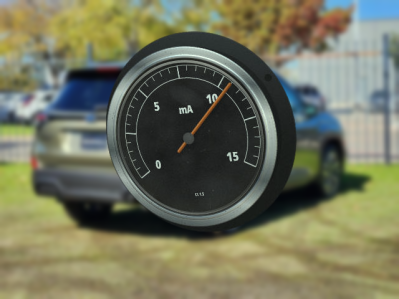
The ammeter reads 10.5,mA
